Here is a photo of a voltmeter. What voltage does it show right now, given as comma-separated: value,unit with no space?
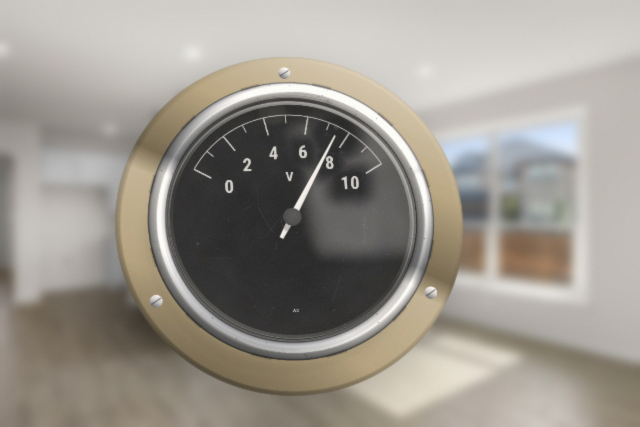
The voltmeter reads 7.5,V
